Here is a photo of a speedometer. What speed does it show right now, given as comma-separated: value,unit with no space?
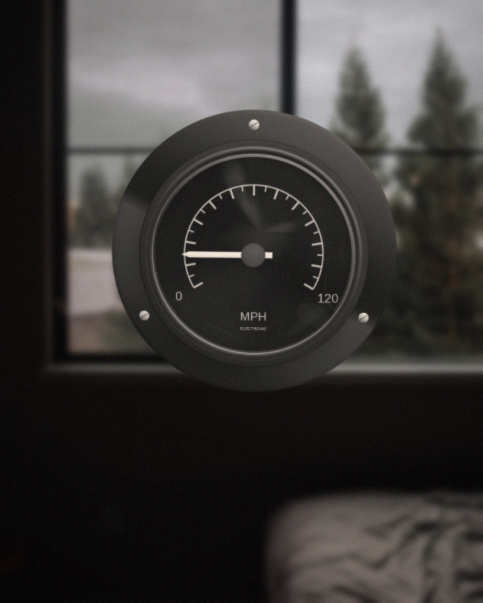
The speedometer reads 15,mph
